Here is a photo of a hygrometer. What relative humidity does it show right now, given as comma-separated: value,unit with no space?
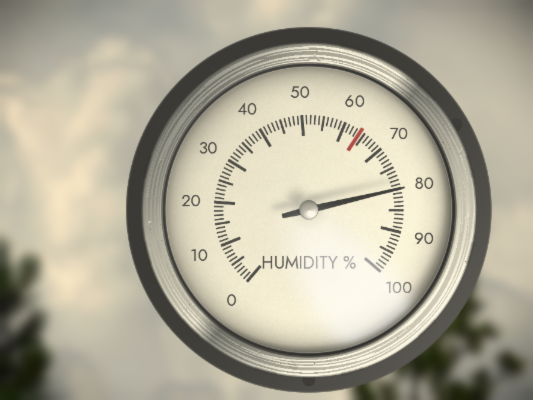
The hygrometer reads 80,%
